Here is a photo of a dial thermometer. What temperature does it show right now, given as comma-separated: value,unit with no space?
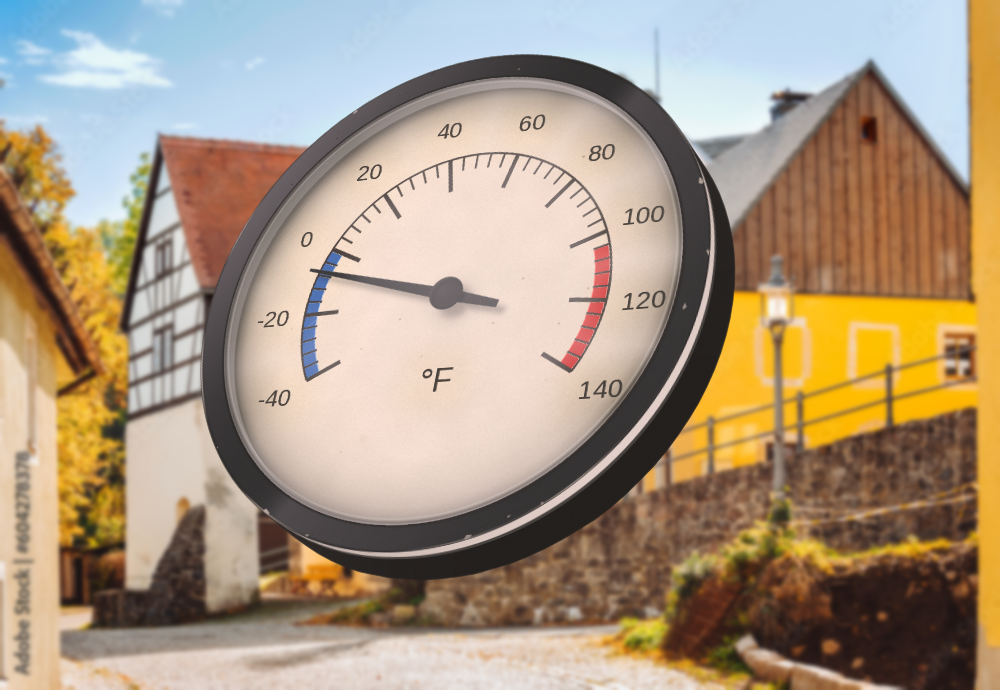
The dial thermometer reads -8,°F
